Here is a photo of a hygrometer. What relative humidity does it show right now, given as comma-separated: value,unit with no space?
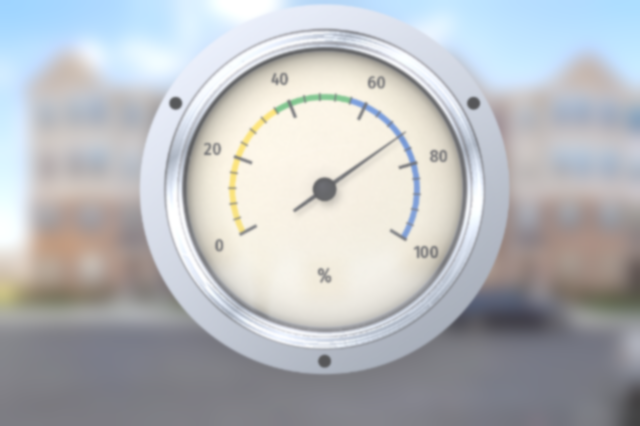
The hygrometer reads 72,%
